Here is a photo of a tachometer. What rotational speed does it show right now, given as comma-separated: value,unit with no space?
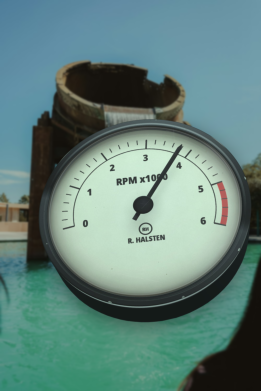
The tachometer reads 3800,rpm
